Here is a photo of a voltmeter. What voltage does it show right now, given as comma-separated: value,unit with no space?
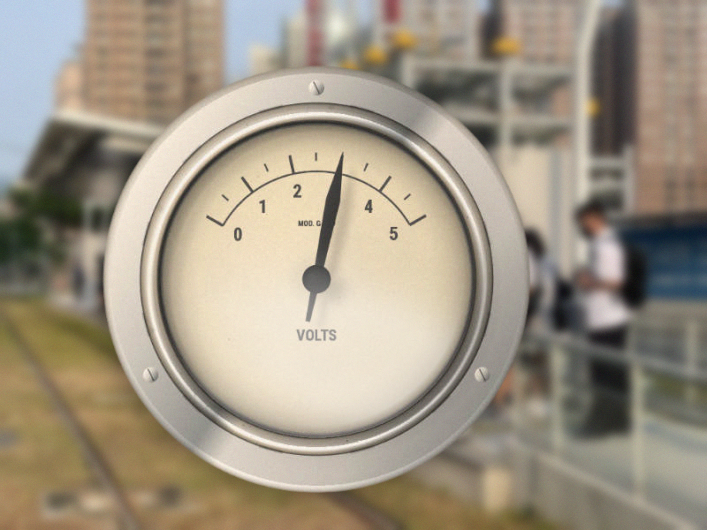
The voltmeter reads 3,V
